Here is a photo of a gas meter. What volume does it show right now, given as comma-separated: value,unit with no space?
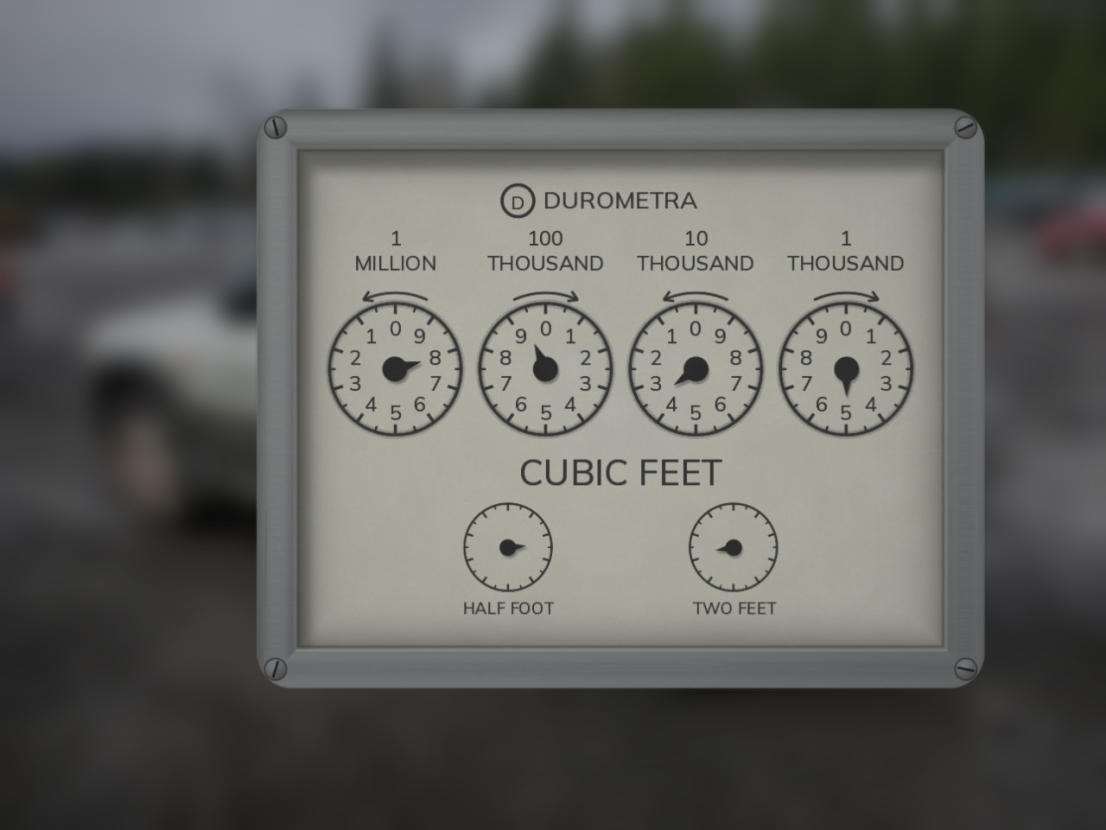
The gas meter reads 793500,ft³
